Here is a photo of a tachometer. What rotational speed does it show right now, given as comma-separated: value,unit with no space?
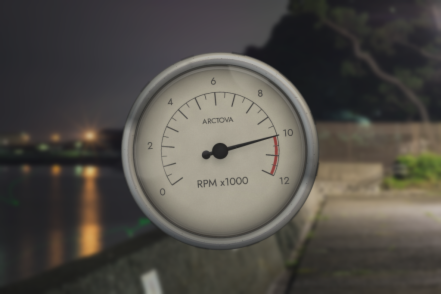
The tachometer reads 10000,rpm
